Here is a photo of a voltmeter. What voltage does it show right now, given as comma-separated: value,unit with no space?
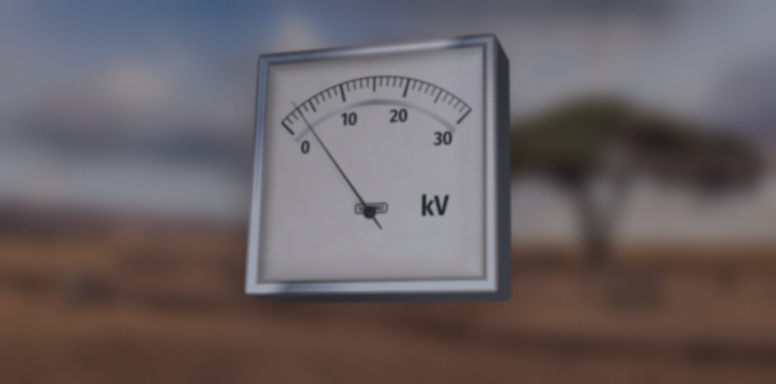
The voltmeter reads 3,kV
